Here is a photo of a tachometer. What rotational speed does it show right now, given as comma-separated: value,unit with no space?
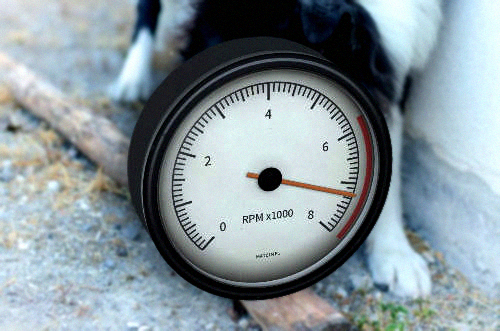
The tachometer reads 7200,rpm
